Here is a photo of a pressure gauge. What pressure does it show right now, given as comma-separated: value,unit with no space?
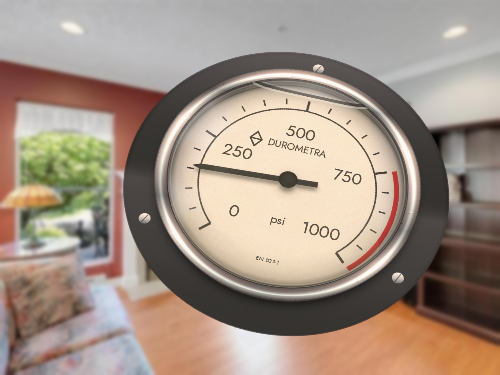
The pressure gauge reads 150,psi
